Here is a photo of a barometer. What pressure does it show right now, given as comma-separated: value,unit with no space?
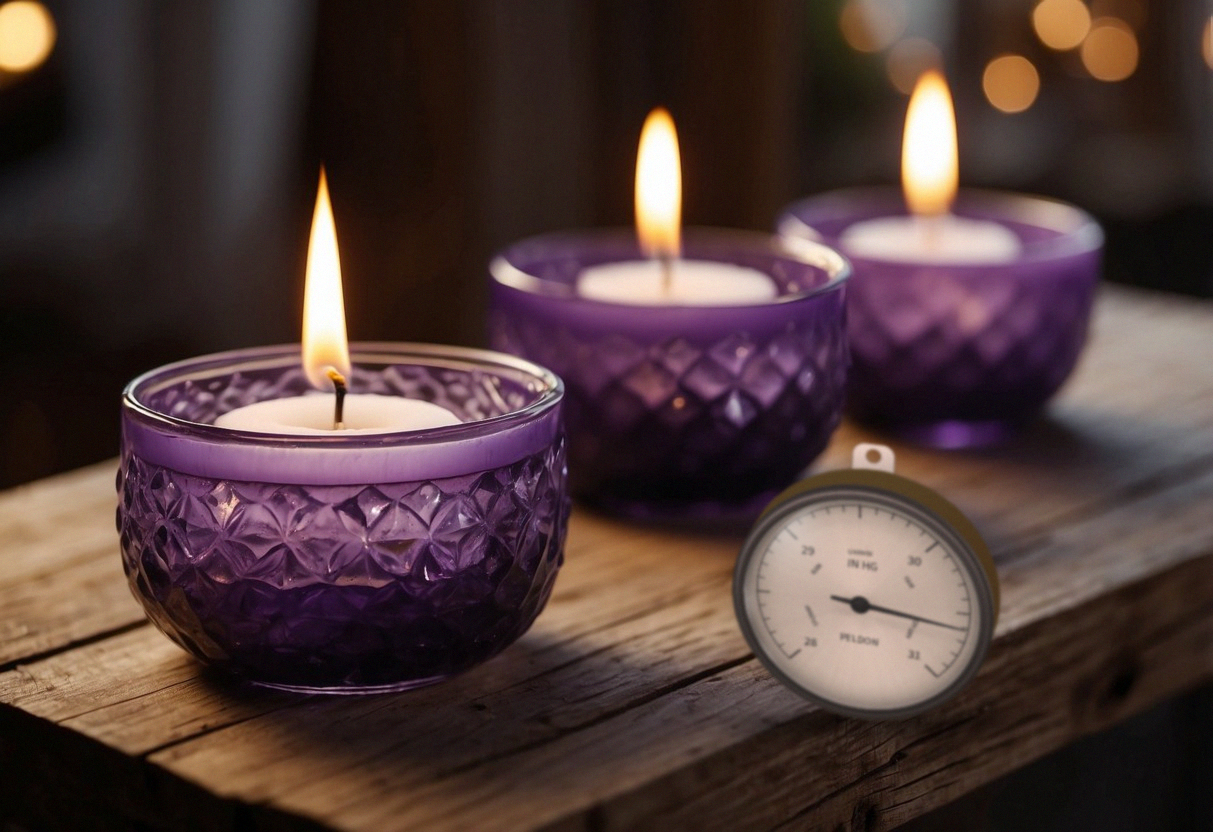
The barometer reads 30.6,inHg
